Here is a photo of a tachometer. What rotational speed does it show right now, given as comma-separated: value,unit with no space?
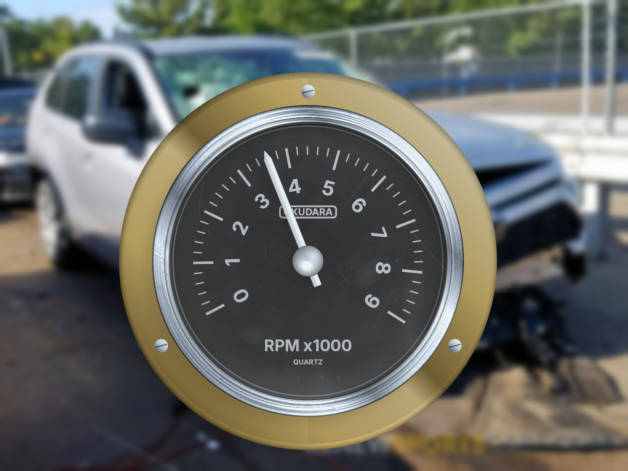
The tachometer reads 3600,rpm
